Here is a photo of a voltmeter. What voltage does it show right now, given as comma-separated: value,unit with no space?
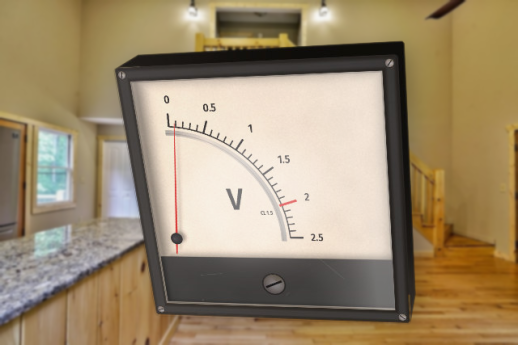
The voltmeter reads 0.1,V
